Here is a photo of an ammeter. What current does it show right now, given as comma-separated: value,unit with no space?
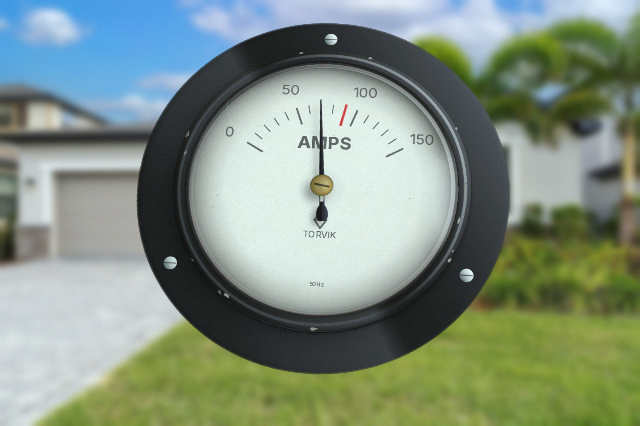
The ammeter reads 70,A
